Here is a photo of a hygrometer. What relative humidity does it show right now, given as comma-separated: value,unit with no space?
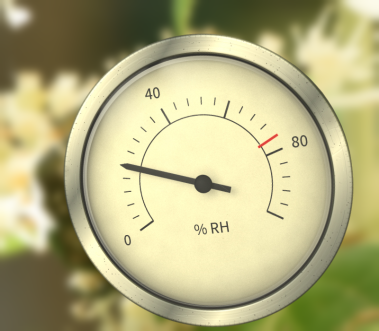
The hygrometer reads 20,%
